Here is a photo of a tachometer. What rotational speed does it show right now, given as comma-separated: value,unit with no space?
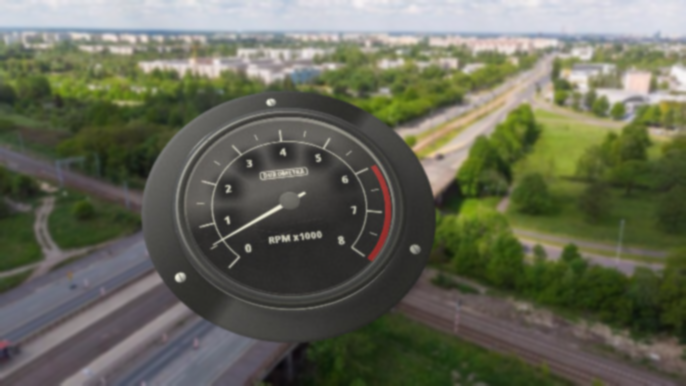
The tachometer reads 500,rpm
